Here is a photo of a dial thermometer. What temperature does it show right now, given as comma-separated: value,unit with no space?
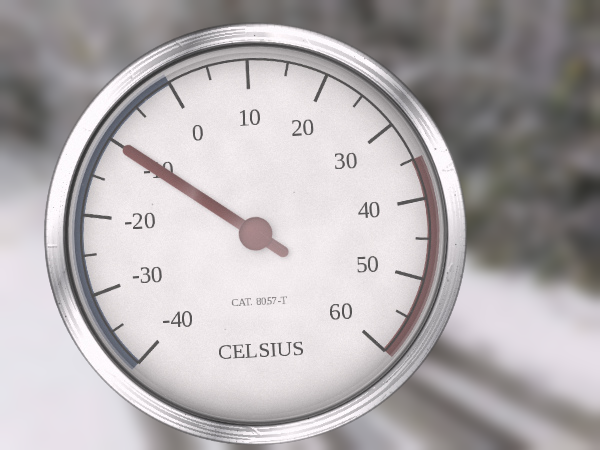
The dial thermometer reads -10,°C
